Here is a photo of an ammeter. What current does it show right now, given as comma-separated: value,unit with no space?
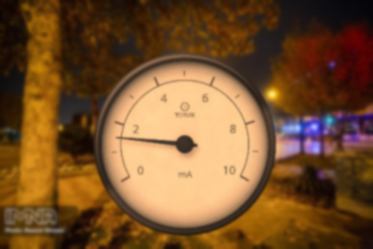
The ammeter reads 1.5,mA
